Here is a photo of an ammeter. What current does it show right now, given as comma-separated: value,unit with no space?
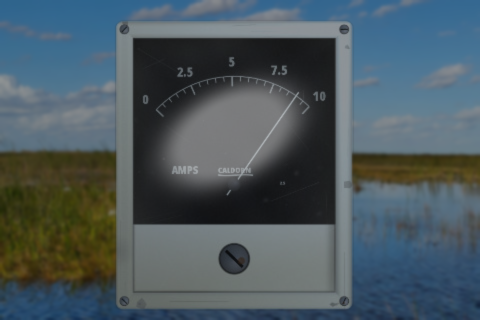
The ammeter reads 9,A
